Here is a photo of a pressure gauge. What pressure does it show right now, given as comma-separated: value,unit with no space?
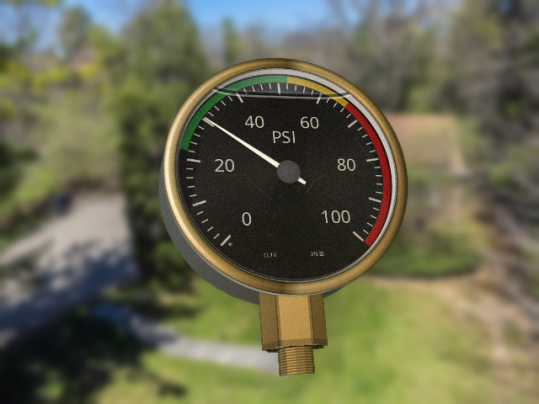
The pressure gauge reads 30,psi
